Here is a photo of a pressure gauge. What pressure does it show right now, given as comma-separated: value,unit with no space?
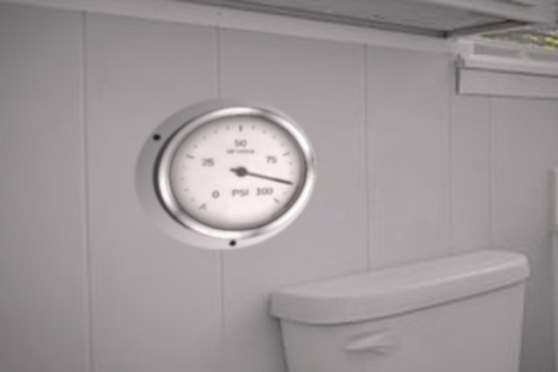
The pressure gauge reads 90,psi
